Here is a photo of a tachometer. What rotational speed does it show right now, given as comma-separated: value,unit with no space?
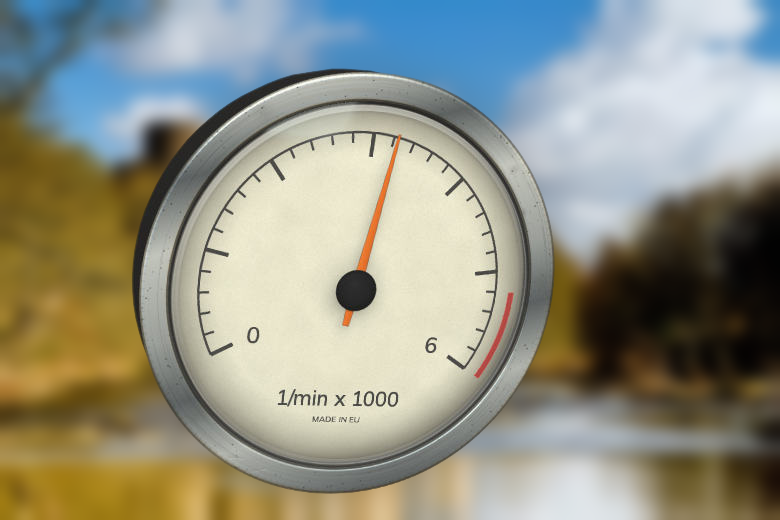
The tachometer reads 3200,rpm
